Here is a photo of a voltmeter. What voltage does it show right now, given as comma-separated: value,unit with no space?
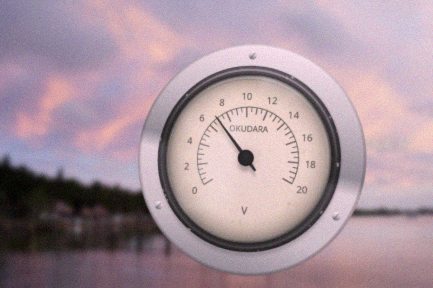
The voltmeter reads 7,V
